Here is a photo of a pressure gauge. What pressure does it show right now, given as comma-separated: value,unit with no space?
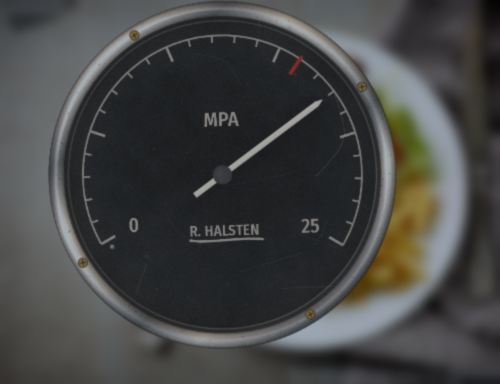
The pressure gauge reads 18,MPa
